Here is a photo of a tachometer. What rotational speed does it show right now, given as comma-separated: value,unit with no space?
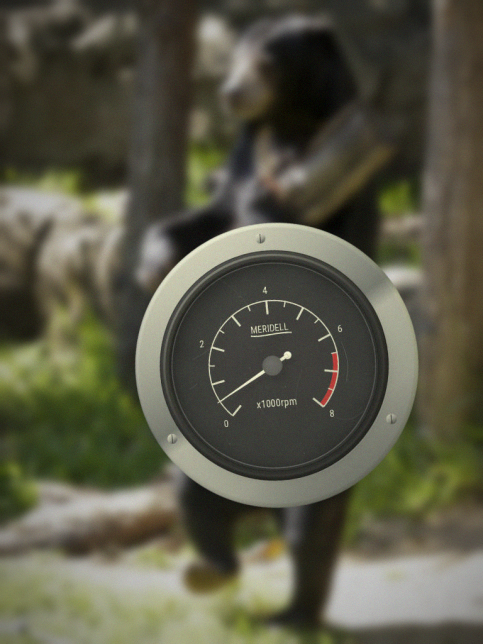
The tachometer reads 500,rpm
